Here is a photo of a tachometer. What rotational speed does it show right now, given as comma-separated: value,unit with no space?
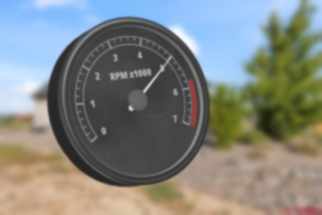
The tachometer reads 5000,rpm
